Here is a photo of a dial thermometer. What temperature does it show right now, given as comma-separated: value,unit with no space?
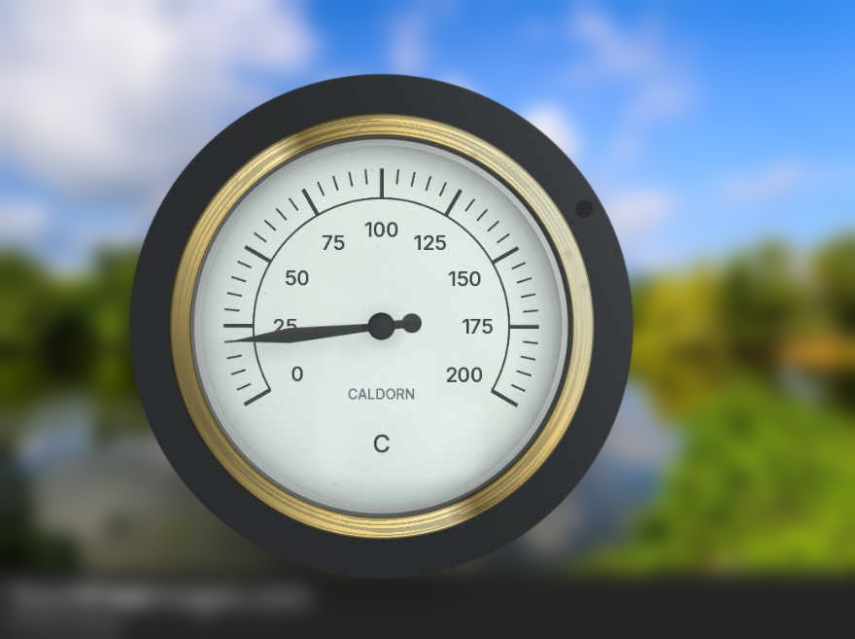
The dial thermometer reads 20,°C
